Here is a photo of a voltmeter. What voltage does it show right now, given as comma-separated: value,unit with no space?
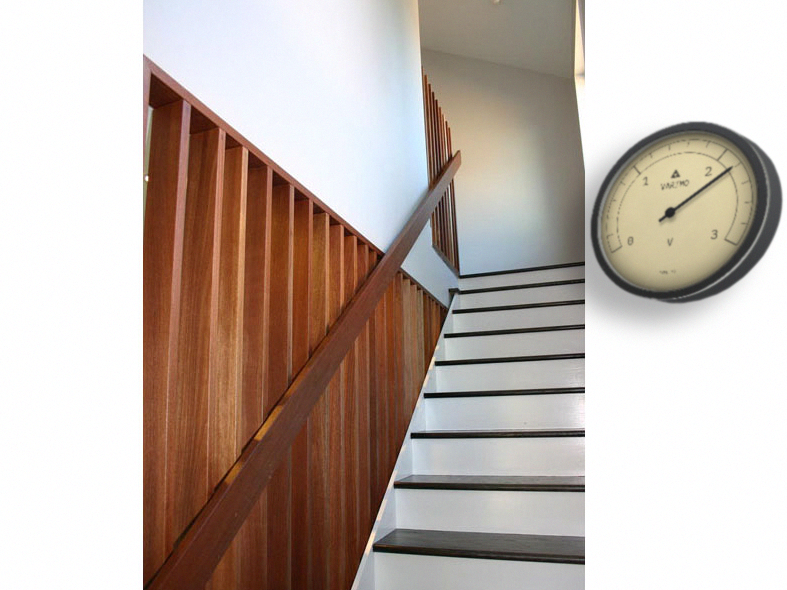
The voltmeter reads 2.2,V
